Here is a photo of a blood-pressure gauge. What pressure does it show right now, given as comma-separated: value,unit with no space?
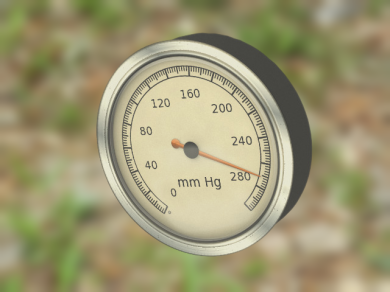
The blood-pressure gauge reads 270,mmHg
